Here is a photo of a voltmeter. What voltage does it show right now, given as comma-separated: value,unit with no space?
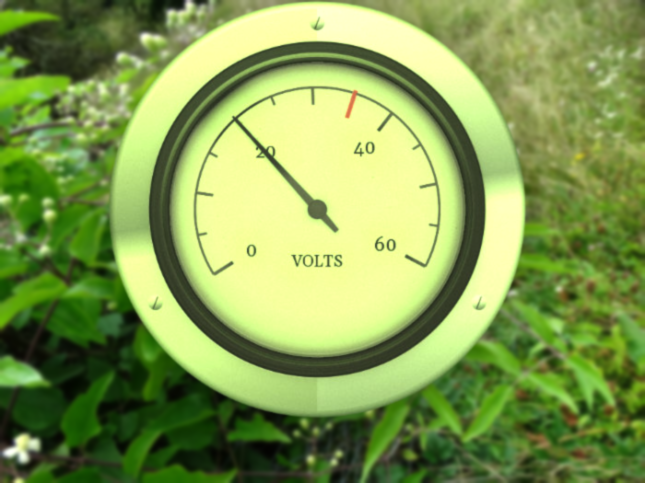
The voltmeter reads 20,V
